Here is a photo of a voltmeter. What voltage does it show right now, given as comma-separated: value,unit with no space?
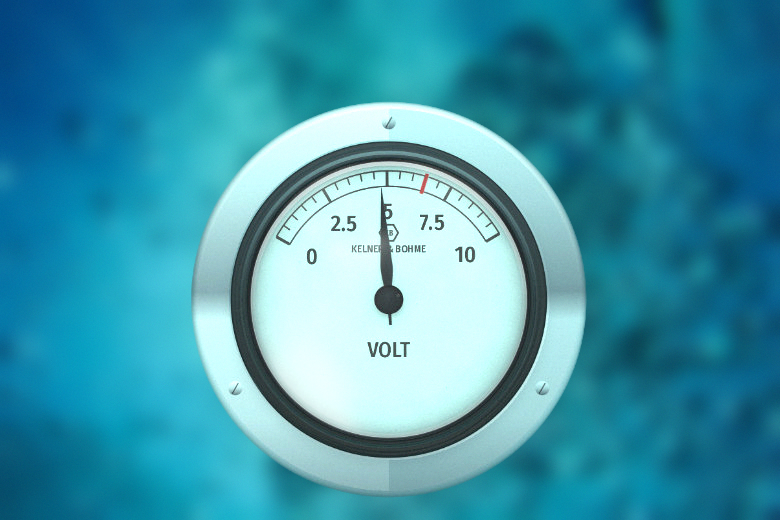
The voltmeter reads 4.75,V
